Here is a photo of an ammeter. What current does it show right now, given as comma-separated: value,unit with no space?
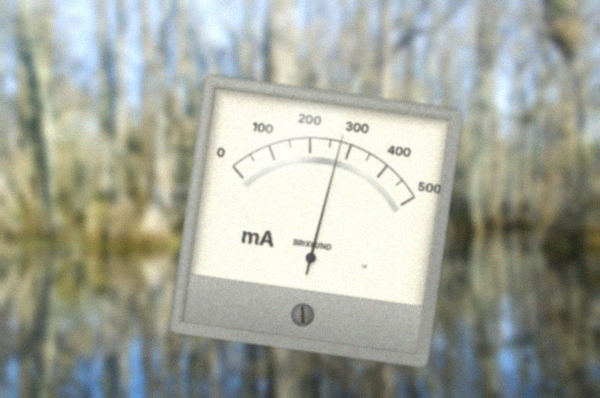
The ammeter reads 275,mA
